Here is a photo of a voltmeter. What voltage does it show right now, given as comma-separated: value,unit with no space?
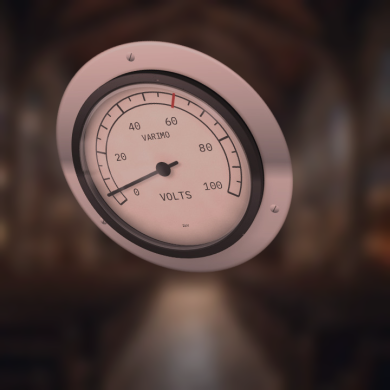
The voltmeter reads 5,V
